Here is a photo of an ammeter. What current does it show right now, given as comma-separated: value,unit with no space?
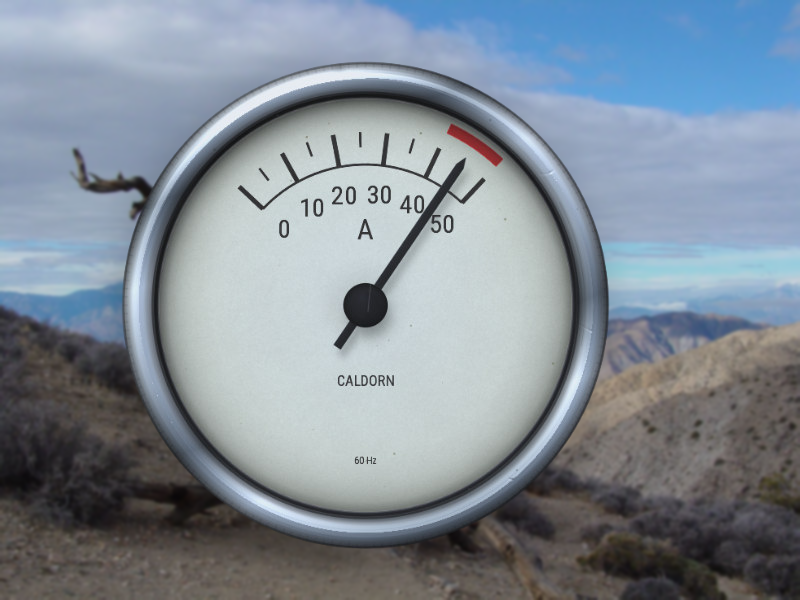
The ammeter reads 45,A
